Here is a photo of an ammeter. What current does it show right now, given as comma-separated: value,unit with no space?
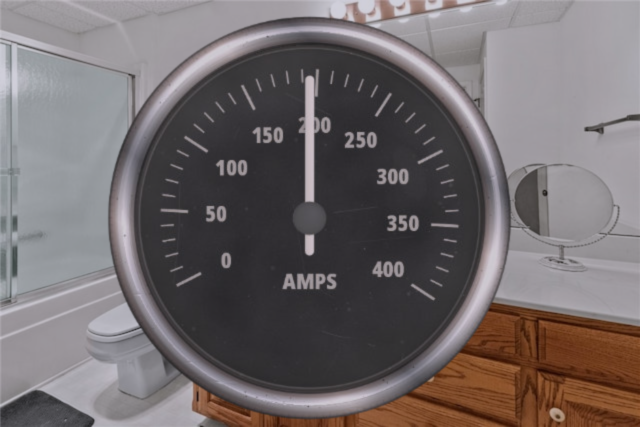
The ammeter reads 195,A
